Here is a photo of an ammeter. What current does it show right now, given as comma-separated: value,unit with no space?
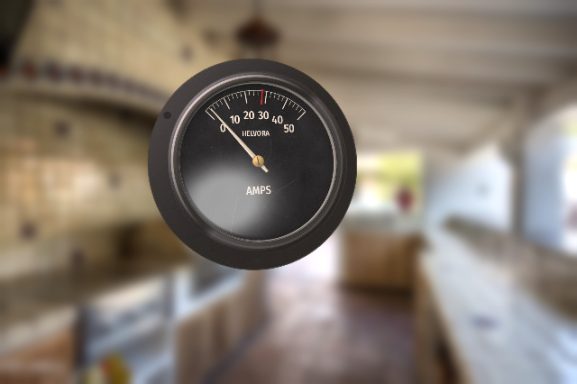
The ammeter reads 2,A
